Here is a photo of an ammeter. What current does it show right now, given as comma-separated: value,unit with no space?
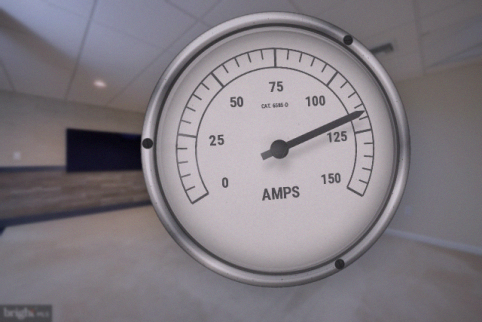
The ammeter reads 117.5,A
